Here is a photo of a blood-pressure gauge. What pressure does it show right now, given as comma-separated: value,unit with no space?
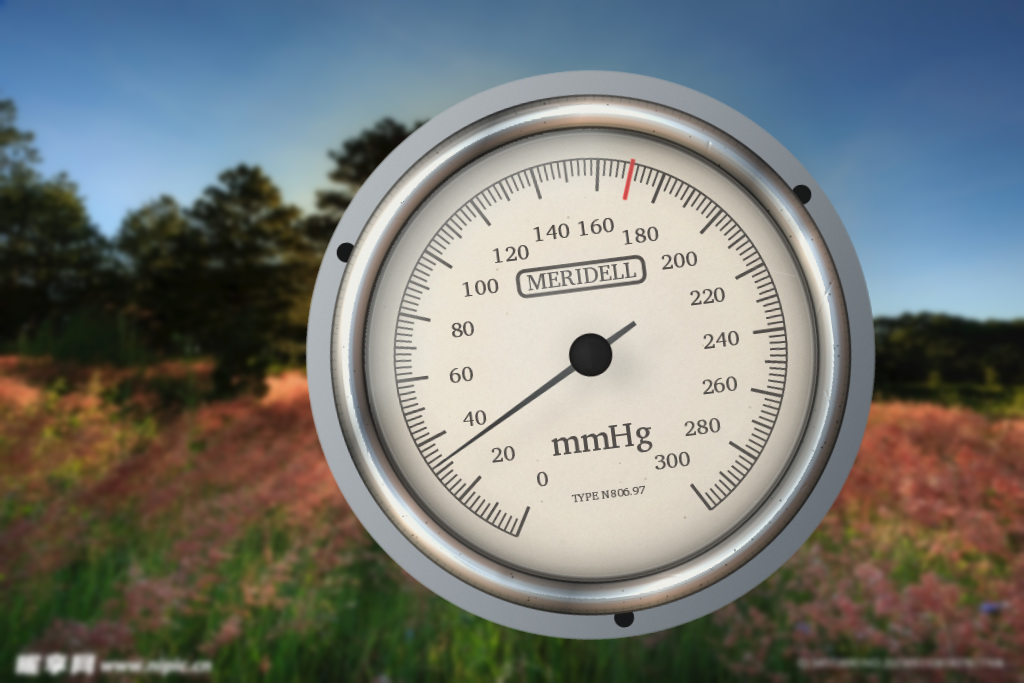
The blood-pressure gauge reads 32,mmHg
